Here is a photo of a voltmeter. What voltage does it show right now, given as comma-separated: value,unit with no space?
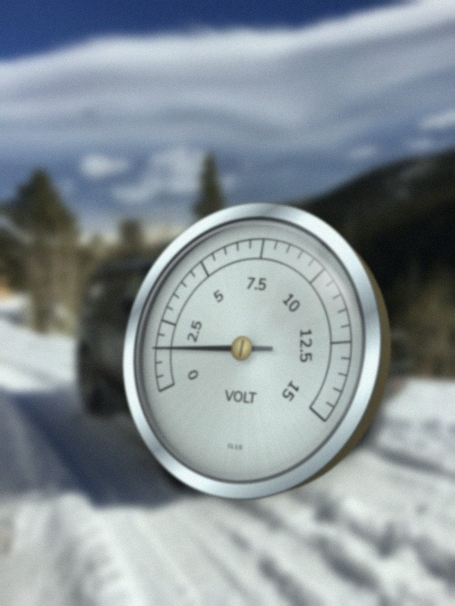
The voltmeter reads 1.5,V
